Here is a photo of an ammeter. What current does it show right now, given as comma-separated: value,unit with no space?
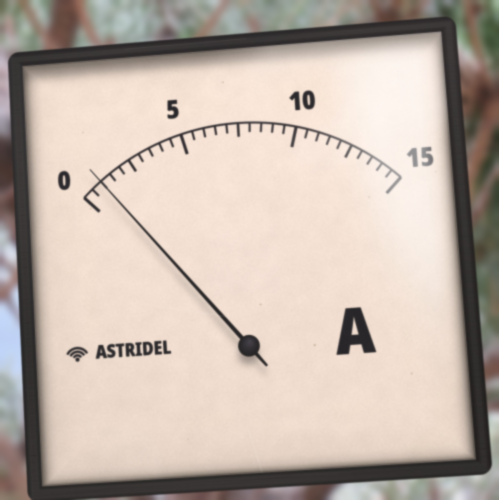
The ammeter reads 1,A
